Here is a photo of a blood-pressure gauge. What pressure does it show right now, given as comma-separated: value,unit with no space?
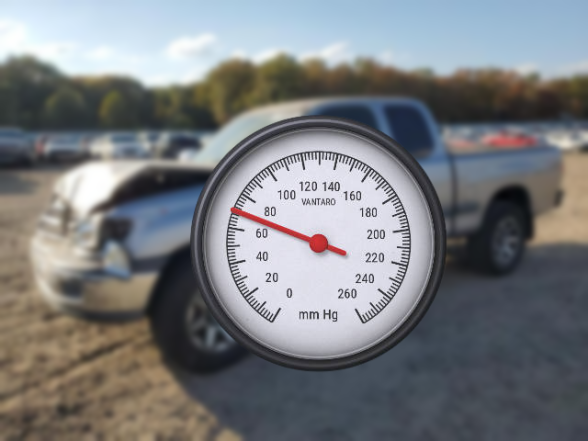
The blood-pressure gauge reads 70,mmHg
